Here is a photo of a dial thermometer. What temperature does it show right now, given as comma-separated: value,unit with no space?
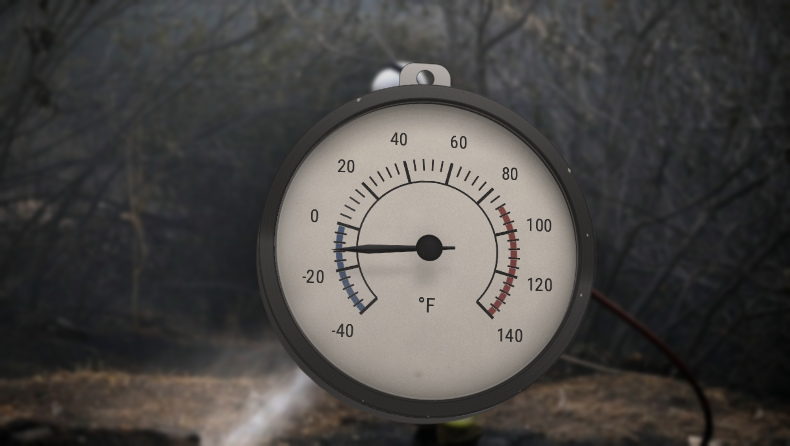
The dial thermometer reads -12,°F
